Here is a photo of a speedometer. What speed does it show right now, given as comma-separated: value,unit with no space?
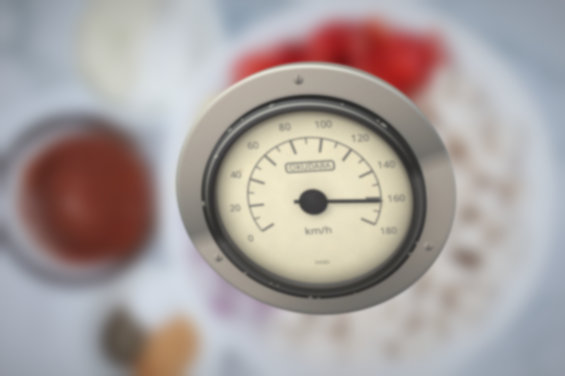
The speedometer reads 160,km/h
